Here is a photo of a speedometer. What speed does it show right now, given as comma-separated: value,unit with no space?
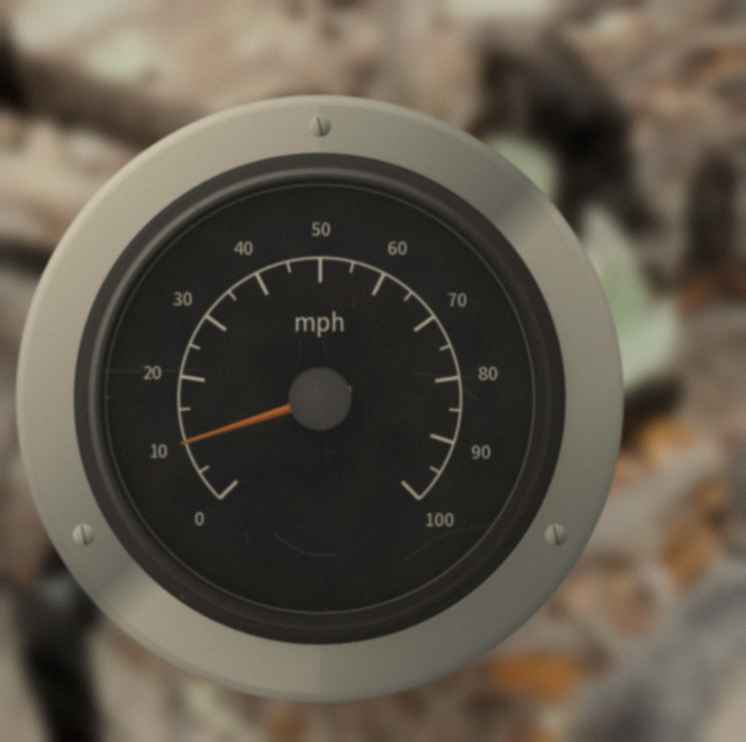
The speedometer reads 10,mph
